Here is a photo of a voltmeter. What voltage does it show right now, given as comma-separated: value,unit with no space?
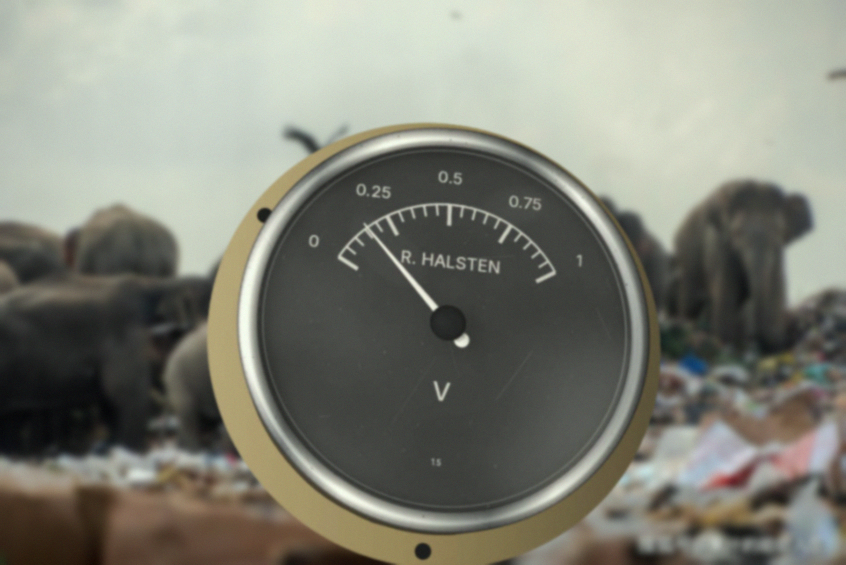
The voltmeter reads 0.15,V
